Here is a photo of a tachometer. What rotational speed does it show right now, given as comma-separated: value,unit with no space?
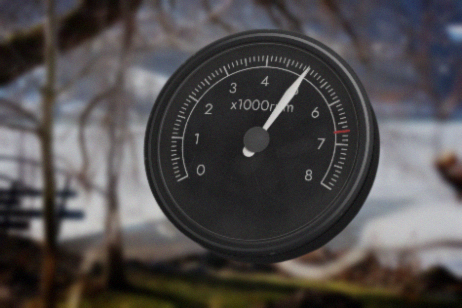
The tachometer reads 5000,rpm
